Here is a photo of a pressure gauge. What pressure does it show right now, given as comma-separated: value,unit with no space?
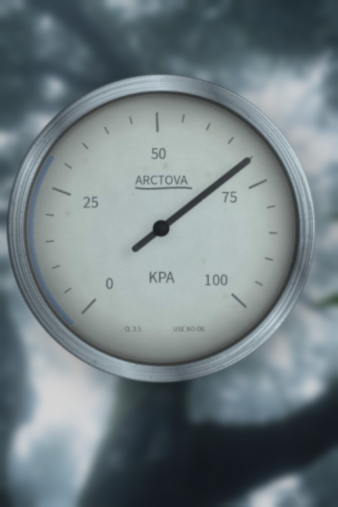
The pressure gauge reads 70,kPa
